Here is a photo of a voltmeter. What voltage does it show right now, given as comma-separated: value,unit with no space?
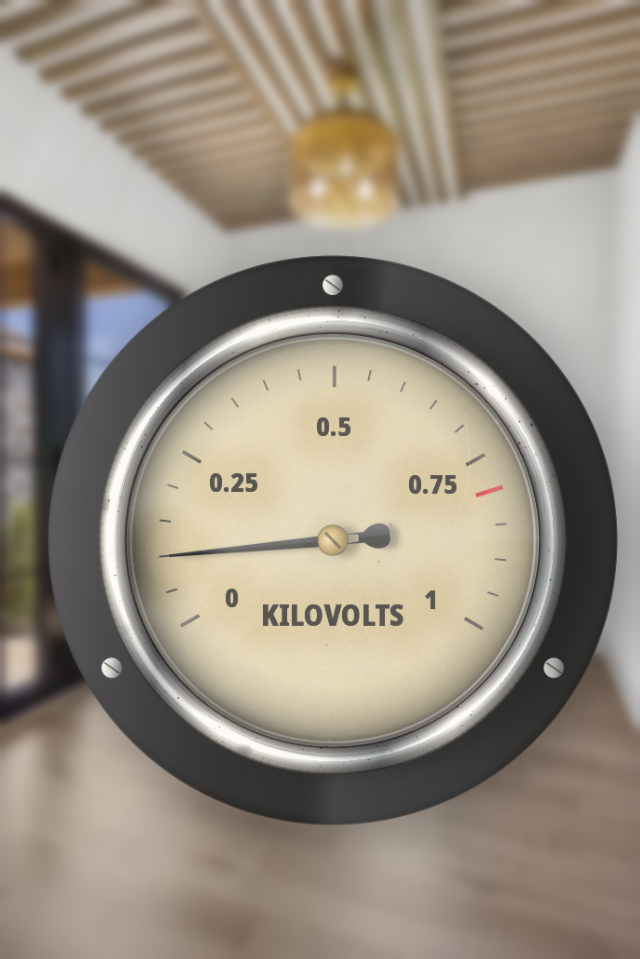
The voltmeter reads 0.1,kV
